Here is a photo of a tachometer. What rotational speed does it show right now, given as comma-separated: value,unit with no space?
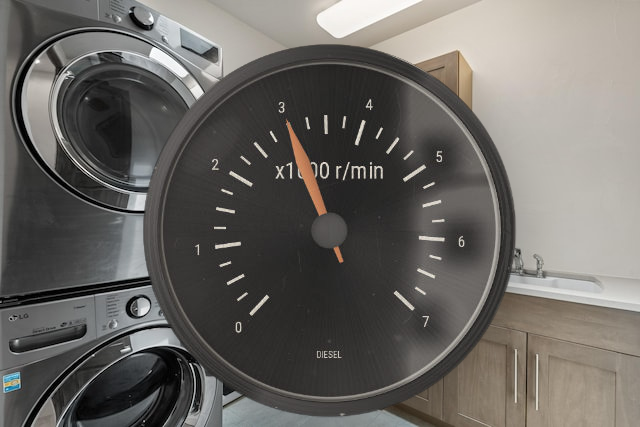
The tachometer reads 3000,rpm
